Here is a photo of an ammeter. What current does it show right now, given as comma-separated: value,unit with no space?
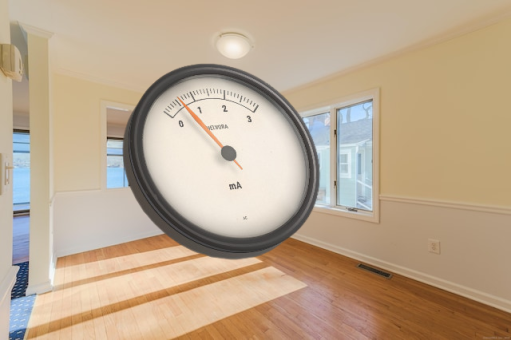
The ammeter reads 0.5,mA
